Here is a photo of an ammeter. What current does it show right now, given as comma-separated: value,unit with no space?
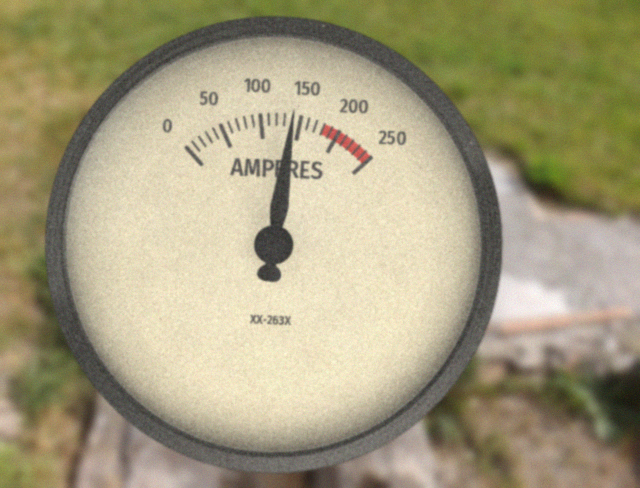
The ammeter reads 140,A
